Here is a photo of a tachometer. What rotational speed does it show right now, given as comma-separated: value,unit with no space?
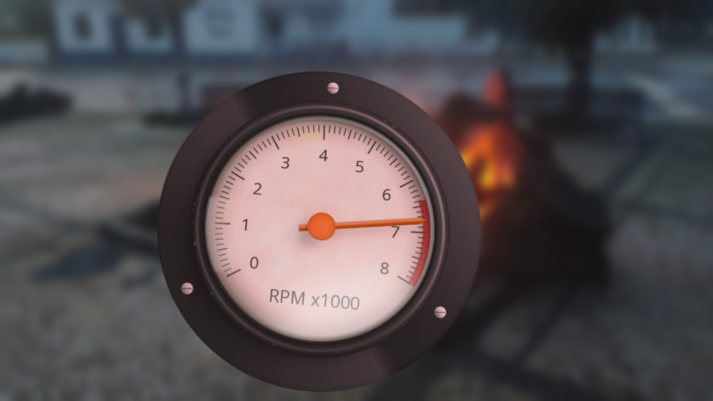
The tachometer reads 6800,rpm
